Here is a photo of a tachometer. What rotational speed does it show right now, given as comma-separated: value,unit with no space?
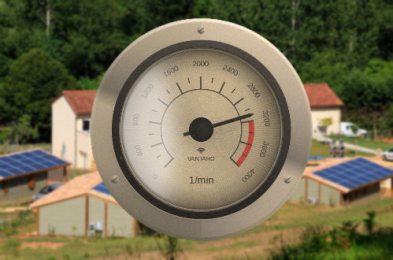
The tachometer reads 3100,rpm
